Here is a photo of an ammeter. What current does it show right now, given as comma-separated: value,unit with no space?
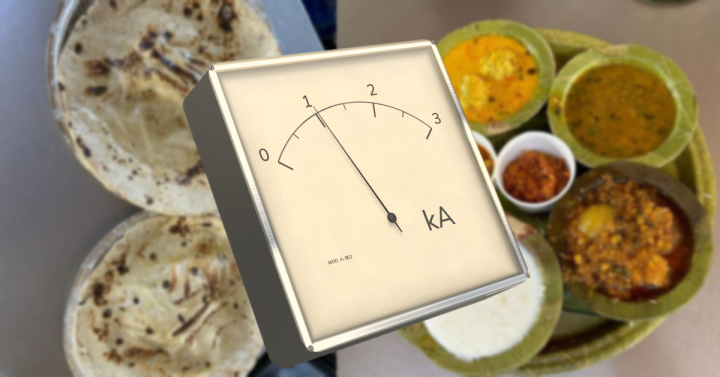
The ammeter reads 1,kA
